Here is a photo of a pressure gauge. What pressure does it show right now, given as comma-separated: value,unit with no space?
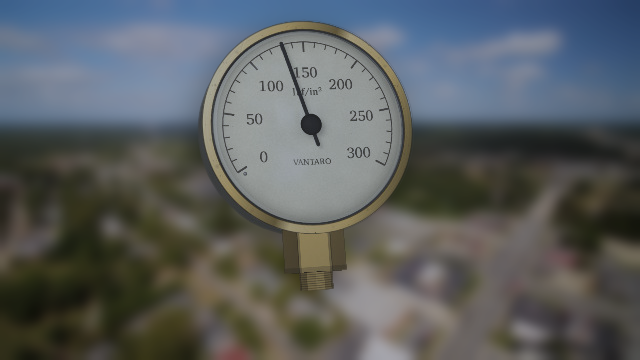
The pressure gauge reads 130,psi
